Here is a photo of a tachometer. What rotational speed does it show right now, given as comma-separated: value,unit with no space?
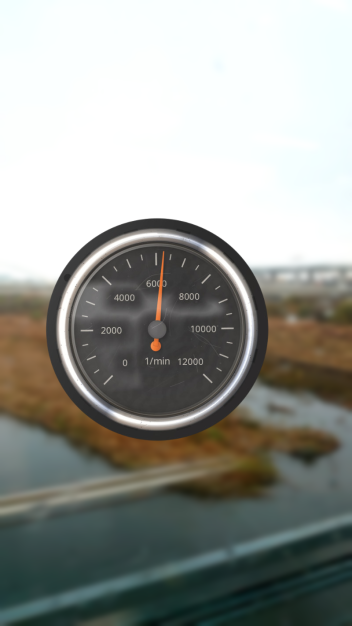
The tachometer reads 6250,rpm
